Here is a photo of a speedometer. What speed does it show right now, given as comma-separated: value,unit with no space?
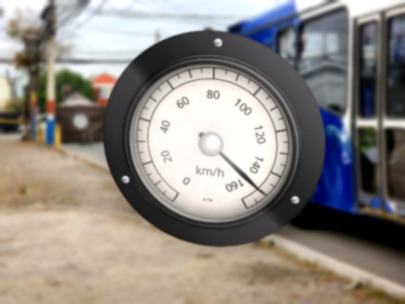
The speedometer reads 150,km/h
